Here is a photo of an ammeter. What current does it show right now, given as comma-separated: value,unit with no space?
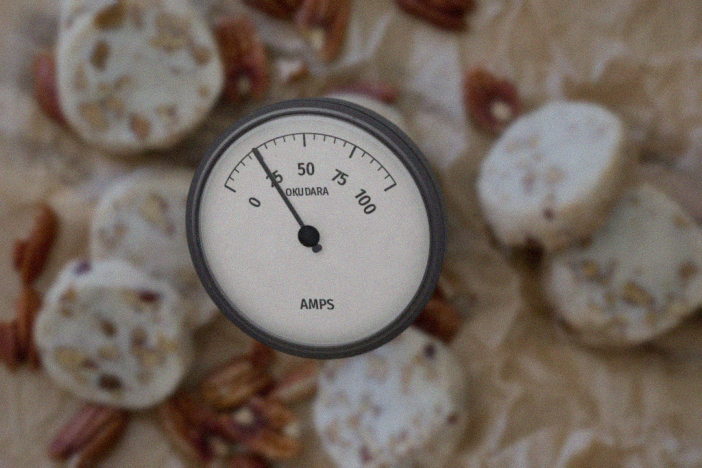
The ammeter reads 25,A
